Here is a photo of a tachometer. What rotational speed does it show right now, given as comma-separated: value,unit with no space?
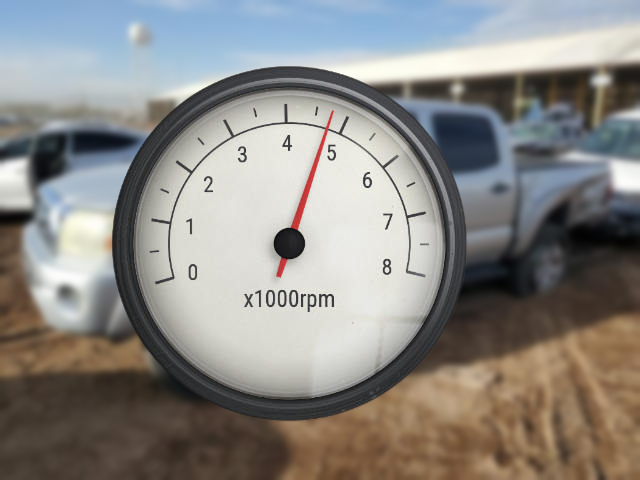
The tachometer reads 4750,rpm
